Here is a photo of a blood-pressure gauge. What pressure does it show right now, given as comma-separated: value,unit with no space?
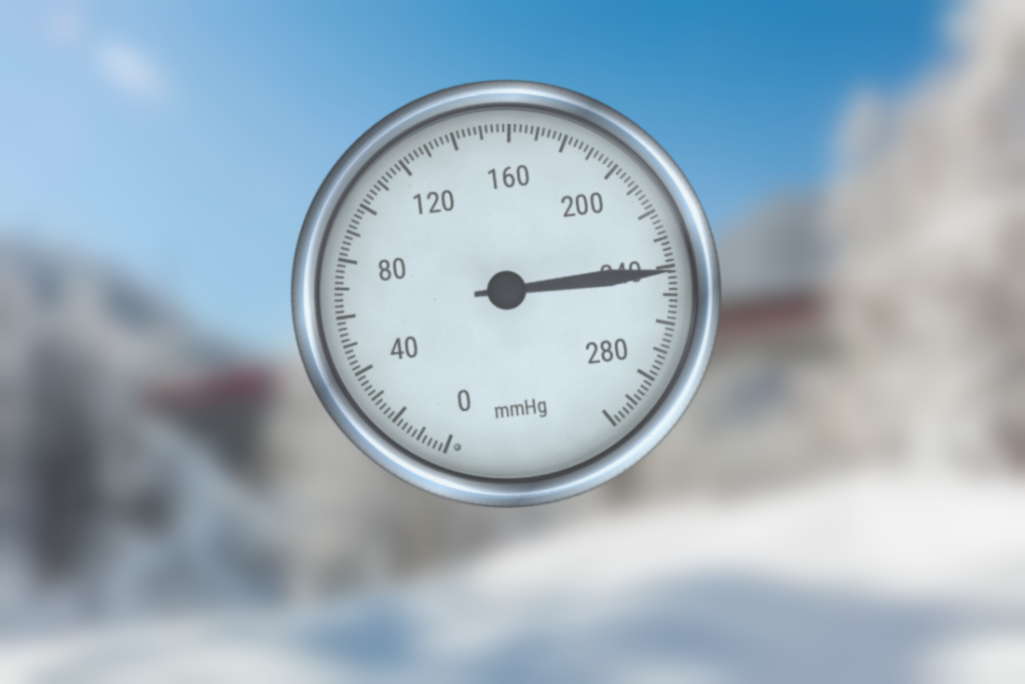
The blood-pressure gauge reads 242,mmHg
